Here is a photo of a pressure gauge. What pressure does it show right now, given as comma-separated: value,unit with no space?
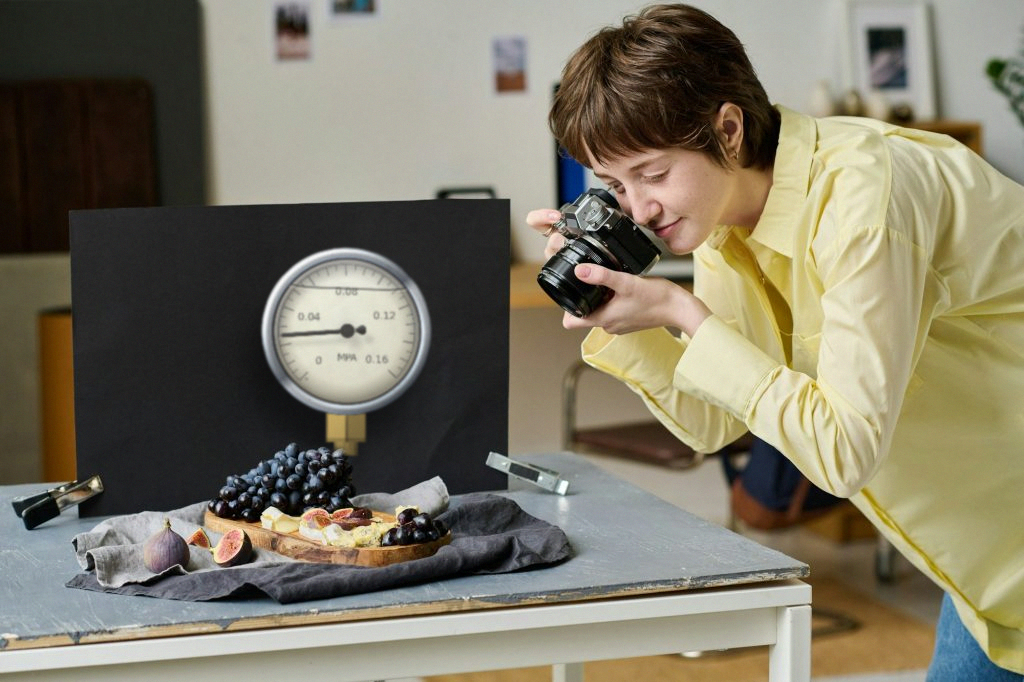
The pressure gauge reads 0.025,MPa
